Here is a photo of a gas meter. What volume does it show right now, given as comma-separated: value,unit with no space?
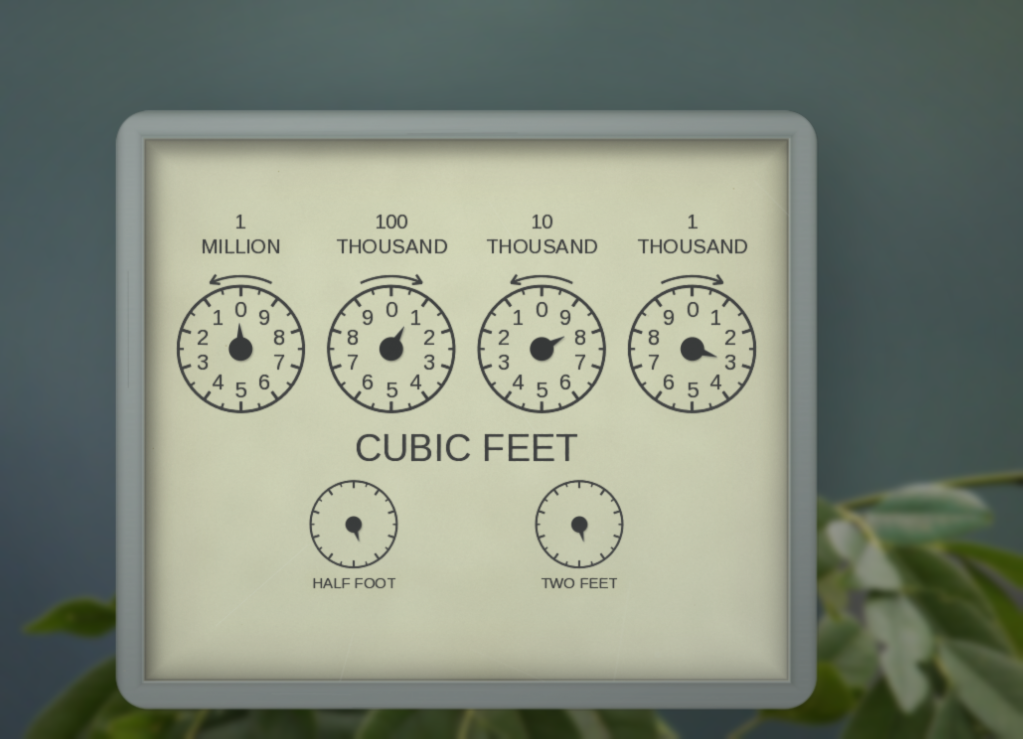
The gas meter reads 8300,ft³
